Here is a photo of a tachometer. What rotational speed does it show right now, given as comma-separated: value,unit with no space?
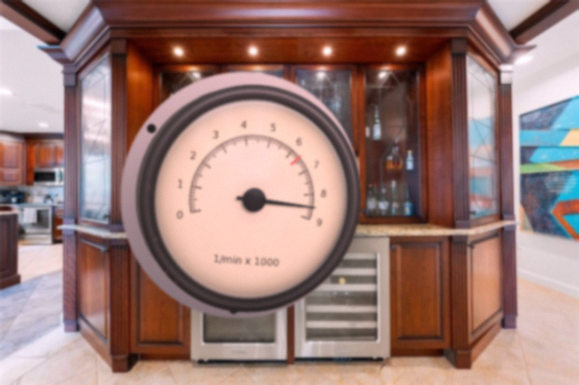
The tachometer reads 8500,rpm
